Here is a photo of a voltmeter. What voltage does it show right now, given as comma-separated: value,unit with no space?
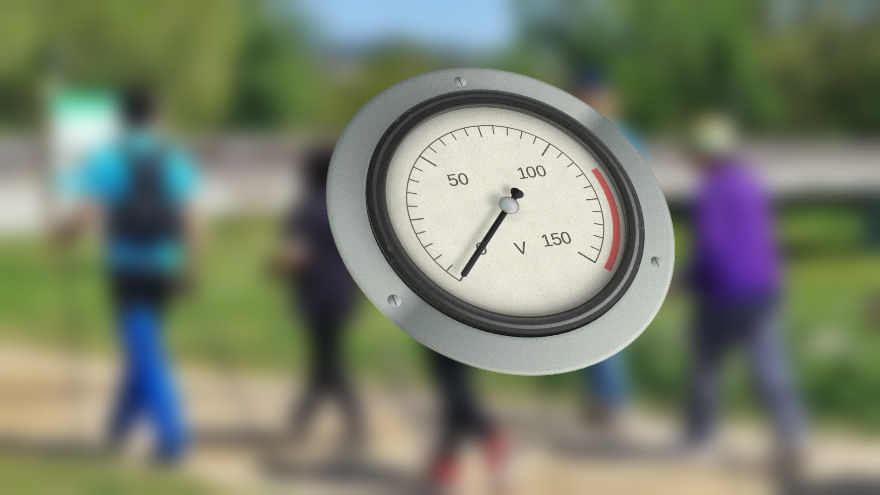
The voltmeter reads 0,V
